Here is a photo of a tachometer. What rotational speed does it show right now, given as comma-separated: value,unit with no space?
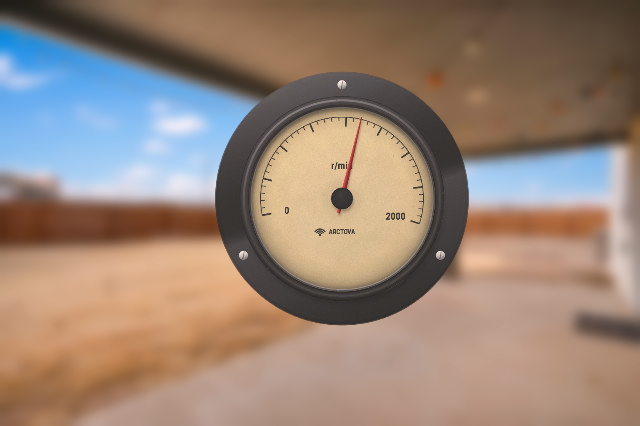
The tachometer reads 1100,rpm
